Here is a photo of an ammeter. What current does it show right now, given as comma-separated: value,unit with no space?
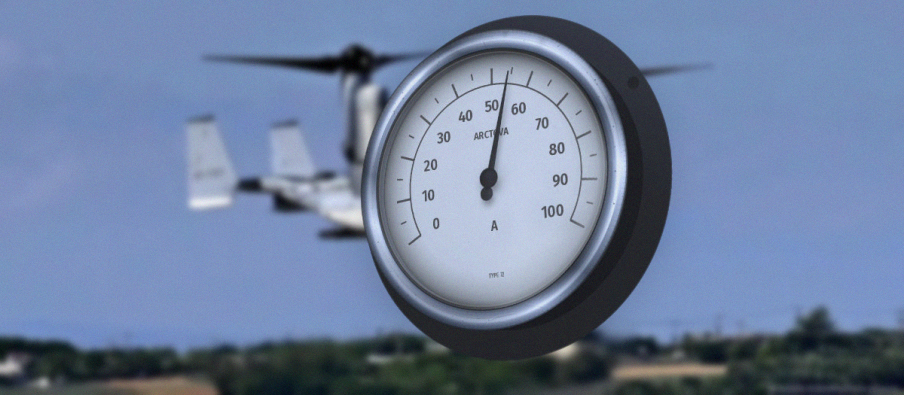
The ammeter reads 55,A
